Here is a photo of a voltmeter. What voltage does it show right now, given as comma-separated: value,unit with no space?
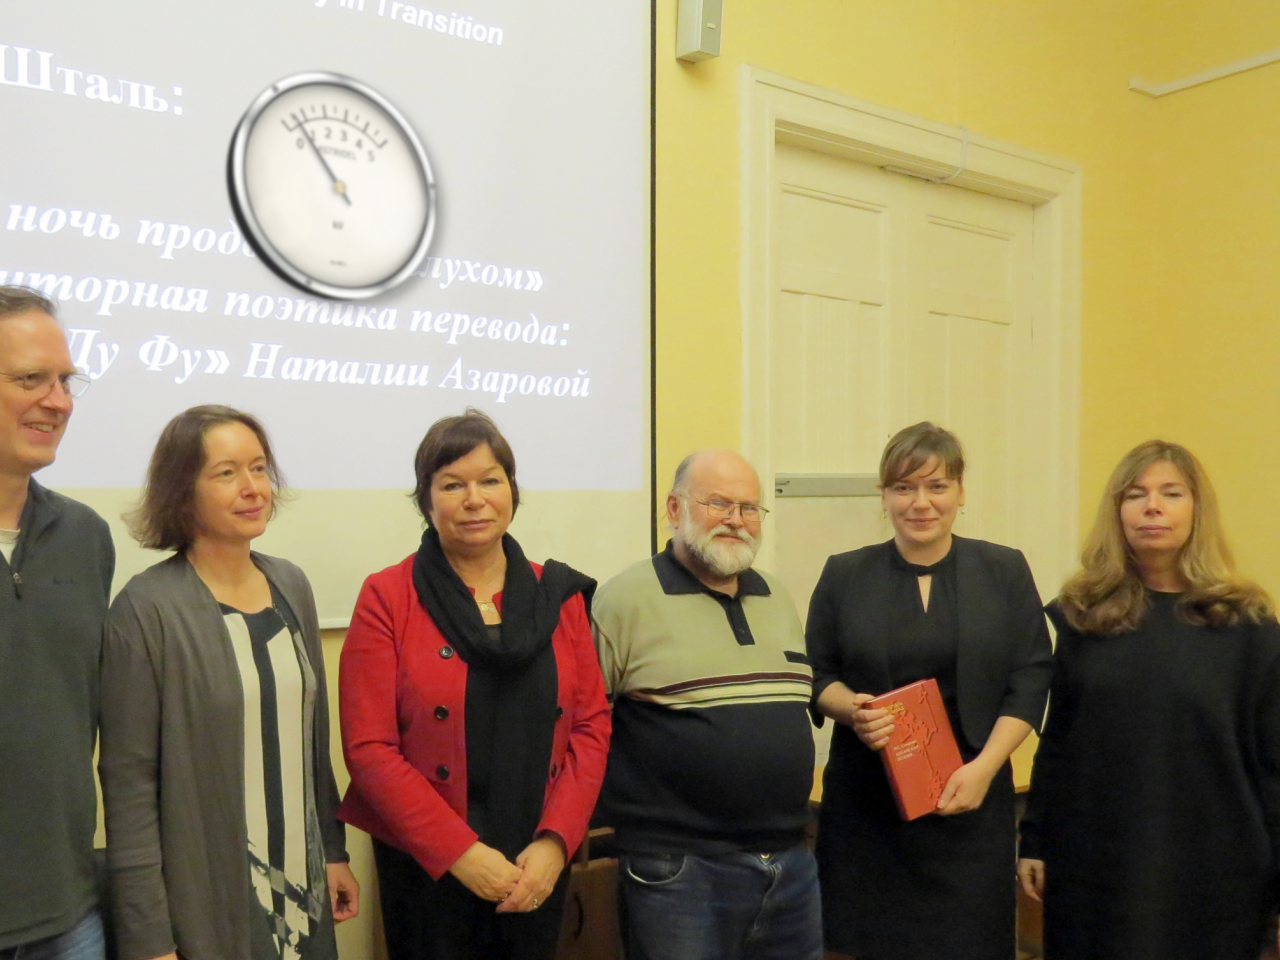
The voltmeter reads 0.5,kV
